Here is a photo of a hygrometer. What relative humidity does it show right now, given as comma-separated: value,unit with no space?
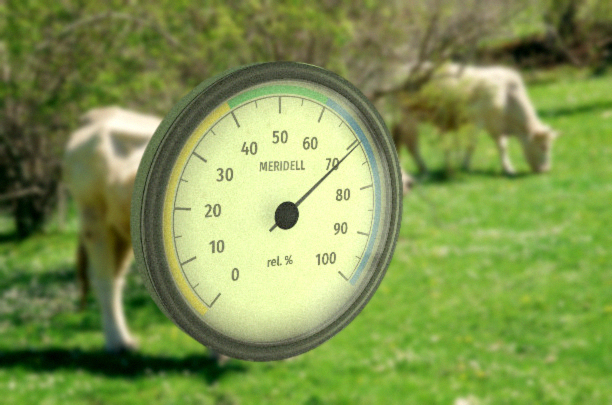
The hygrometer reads 70,%
